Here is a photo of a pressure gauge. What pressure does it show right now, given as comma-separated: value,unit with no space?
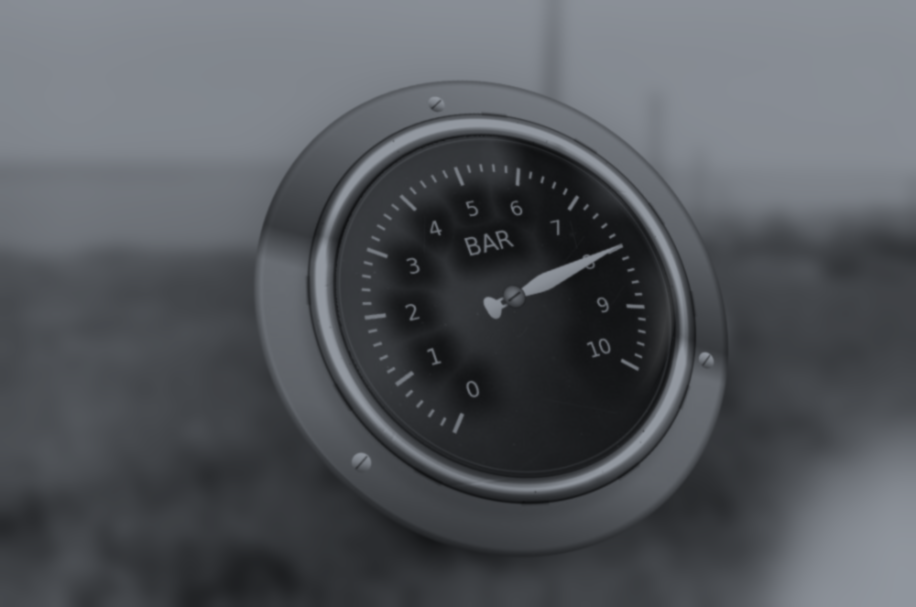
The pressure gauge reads 8,bar
